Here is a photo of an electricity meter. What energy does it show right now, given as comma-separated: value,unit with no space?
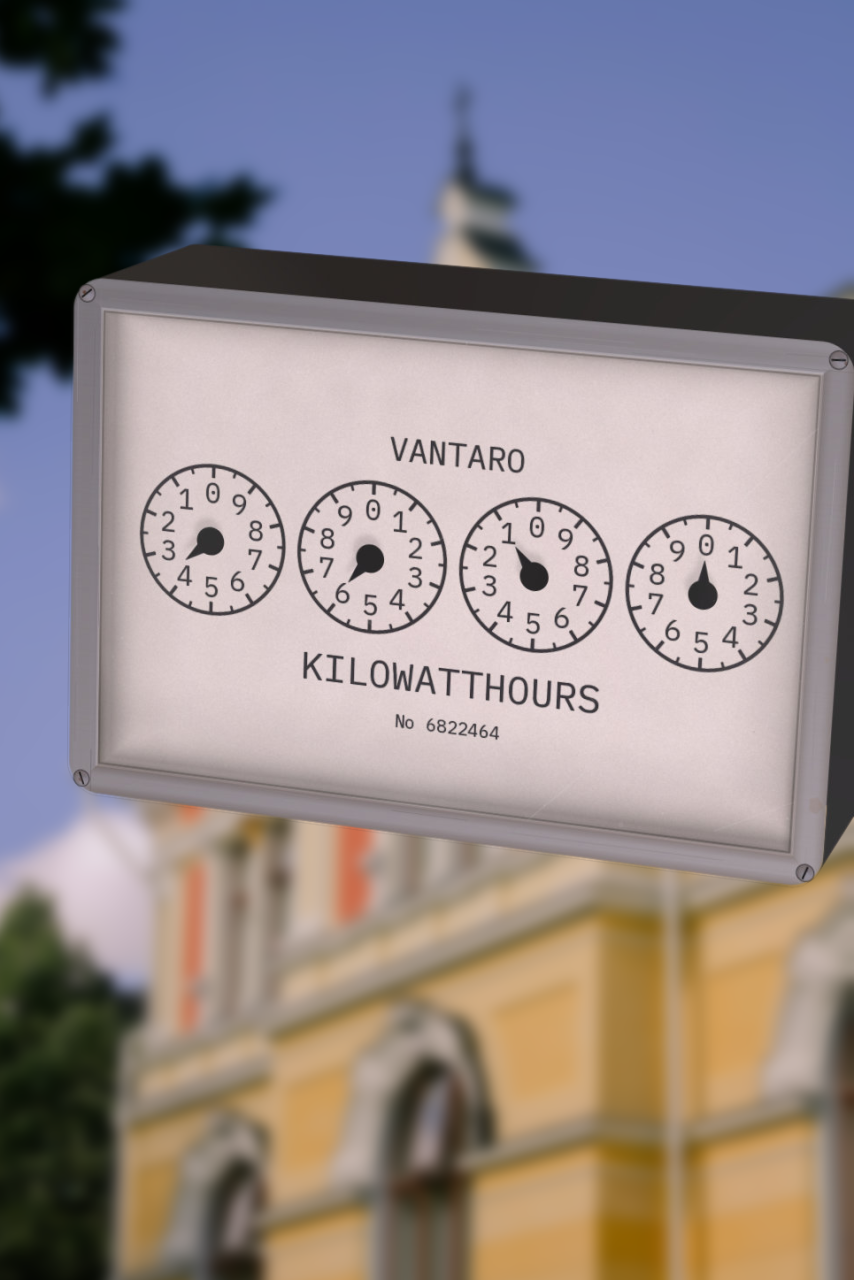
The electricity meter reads 3610,kWh
